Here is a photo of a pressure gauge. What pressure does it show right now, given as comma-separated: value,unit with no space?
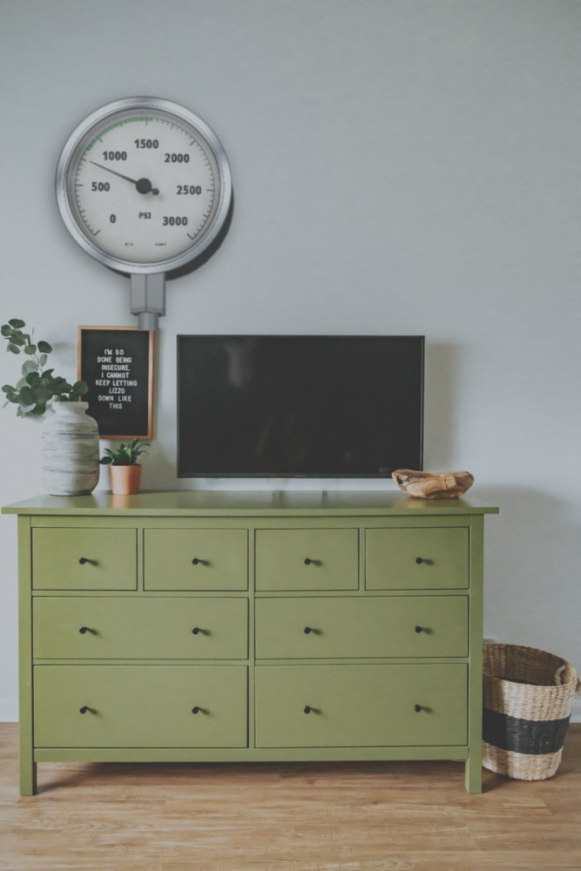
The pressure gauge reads 750,psi
